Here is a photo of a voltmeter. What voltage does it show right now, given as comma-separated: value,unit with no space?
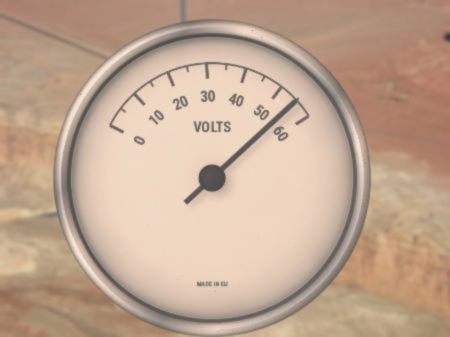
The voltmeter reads 55,V
